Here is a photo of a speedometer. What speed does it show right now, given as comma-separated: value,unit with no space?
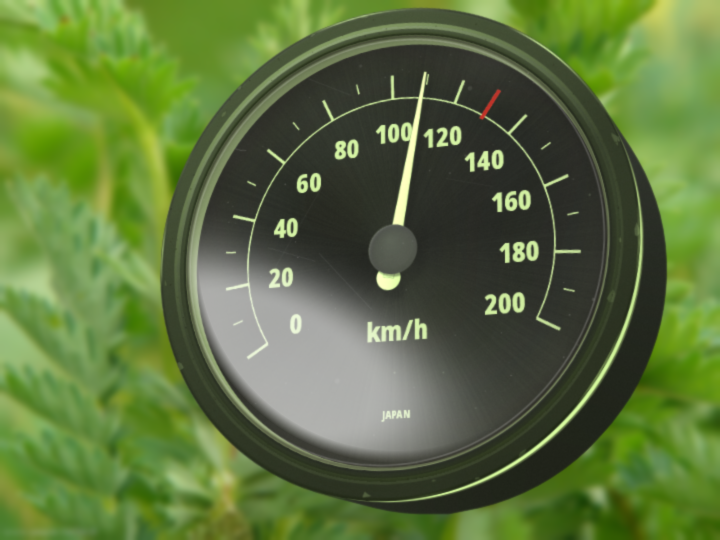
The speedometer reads 110,km/h
